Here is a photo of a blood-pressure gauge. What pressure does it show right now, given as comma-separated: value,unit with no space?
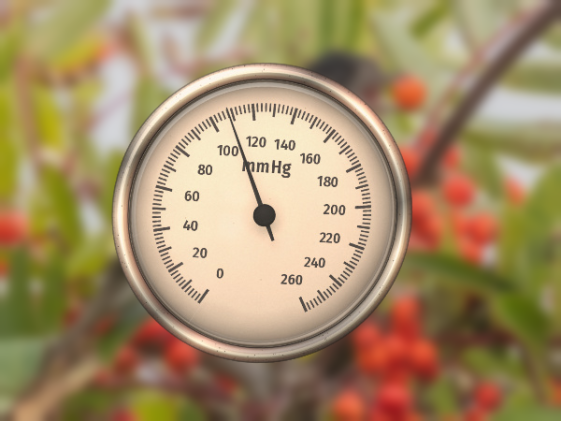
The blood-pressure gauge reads 108,mmHg
